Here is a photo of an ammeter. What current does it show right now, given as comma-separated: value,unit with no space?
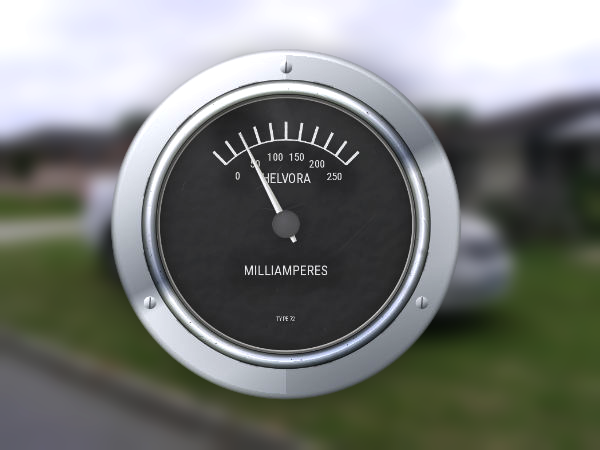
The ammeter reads 50,mA
